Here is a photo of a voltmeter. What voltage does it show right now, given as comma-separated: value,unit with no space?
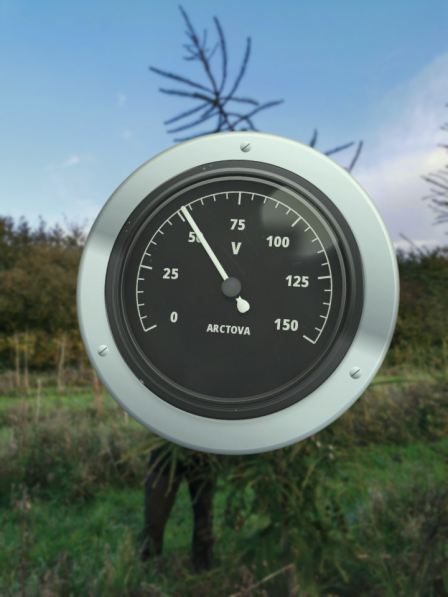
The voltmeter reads 52.5,V
